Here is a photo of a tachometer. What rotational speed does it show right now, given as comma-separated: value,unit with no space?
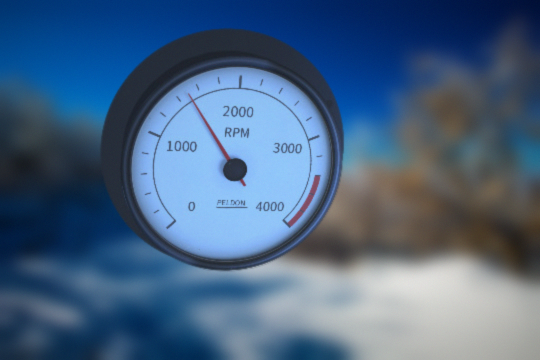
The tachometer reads 1500,rpm
